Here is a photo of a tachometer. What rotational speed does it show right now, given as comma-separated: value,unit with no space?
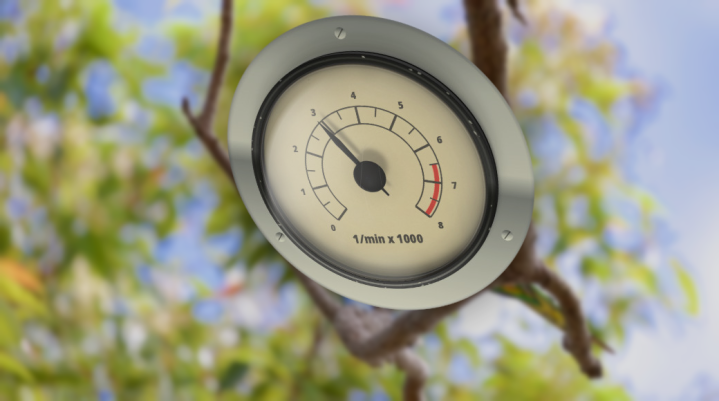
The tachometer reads 3000,rpm
